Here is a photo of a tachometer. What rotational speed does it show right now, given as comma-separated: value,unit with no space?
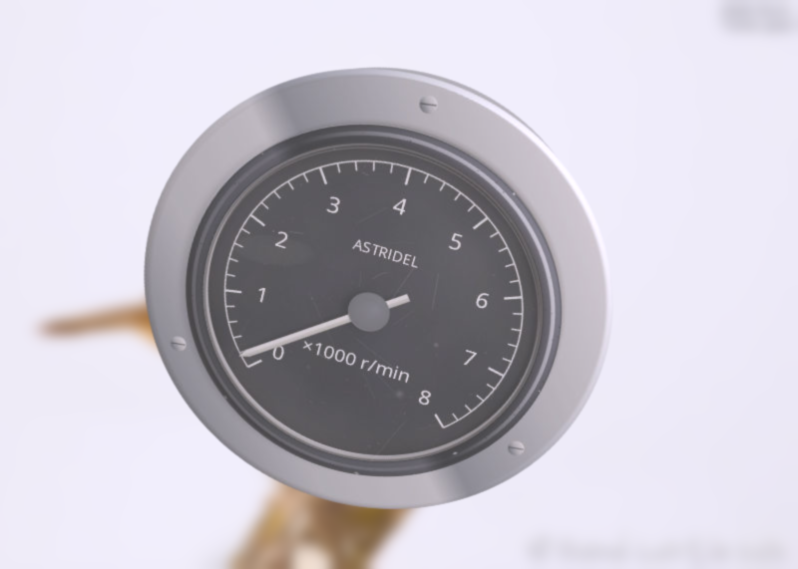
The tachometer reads 200,rpm
